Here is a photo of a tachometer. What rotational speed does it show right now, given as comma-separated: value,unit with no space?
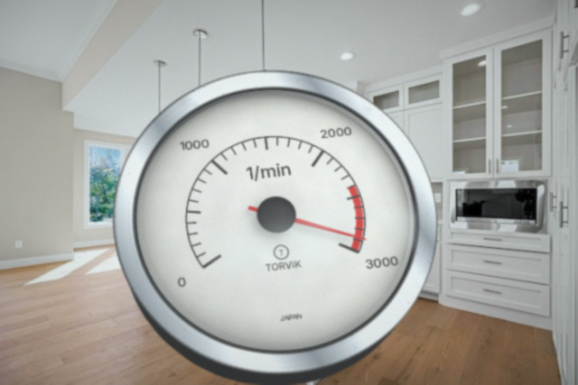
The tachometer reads 2900,rpm
